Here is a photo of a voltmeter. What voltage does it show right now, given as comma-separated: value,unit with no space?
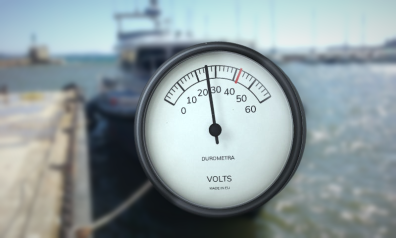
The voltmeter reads 26,V
